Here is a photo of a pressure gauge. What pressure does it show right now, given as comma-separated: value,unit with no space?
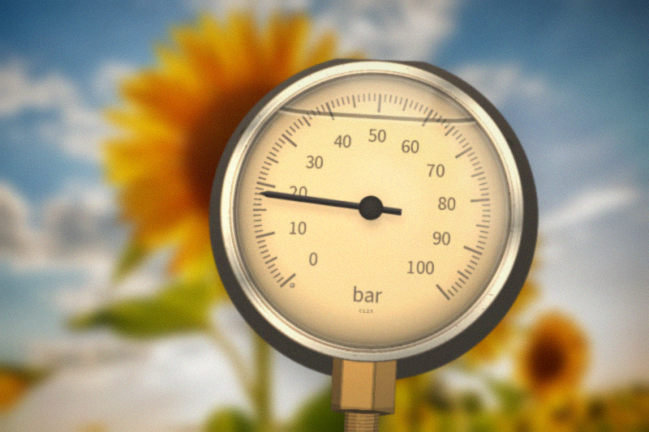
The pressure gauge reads 18,bar
